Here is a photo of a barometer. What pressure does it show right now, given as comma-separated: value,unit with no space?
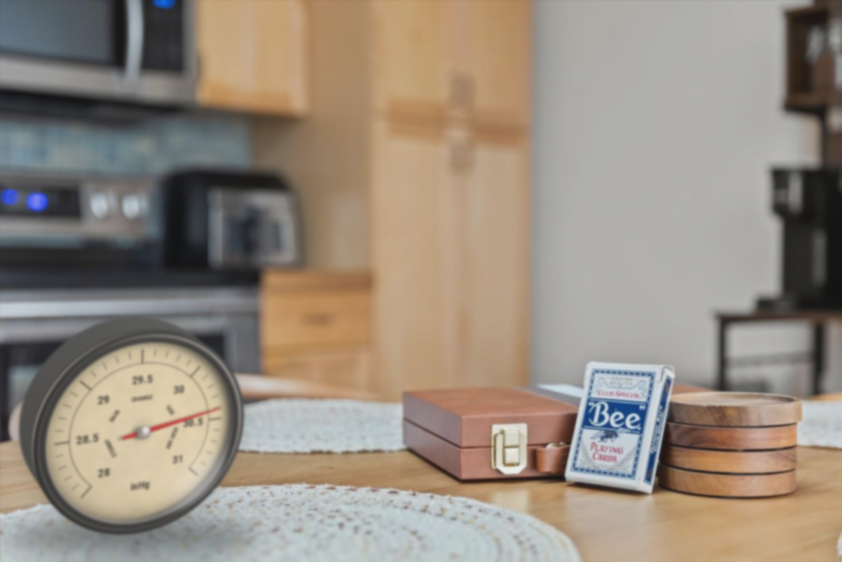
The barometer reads 30.4,inHg
